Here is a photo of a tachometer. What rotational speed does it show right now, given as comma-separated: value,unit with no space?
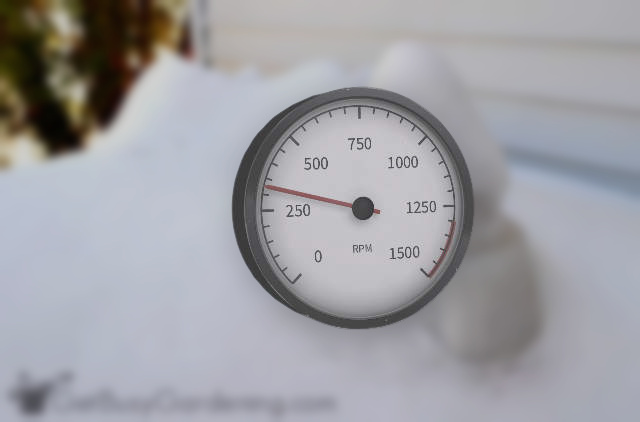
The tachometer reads 325,rpm
